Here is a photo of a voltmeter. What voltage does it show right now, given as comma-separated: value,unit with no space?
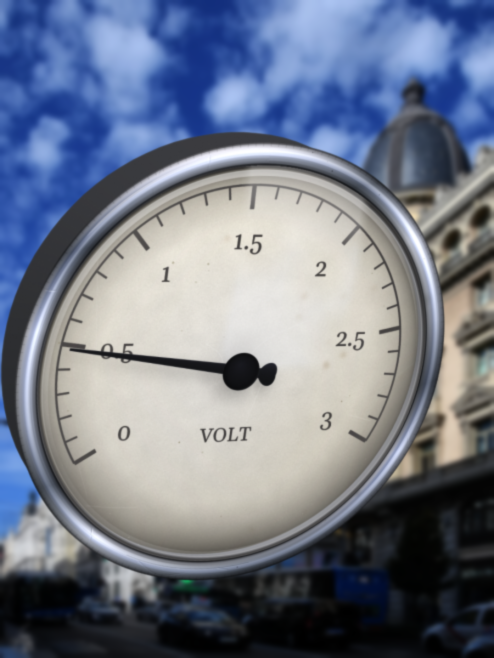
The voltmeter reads 0.5,V
